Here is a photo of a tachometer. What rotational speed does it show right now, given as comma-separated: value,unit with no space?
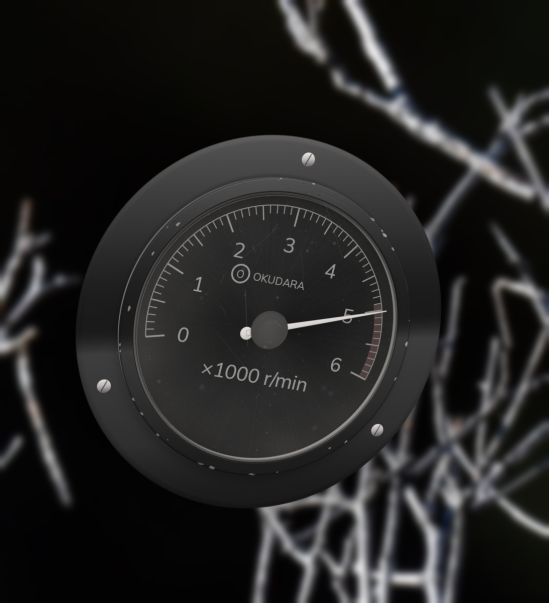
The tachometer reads 5000,rpm
